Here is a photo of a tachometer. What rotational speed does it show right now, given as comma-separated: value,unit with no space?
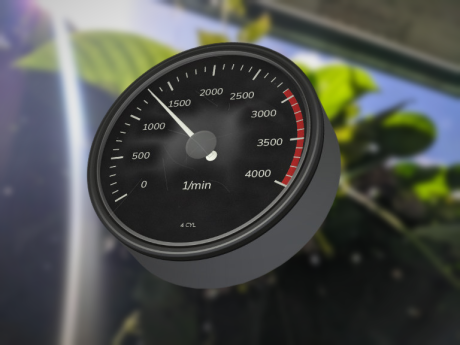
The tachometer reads 1300,rpm
